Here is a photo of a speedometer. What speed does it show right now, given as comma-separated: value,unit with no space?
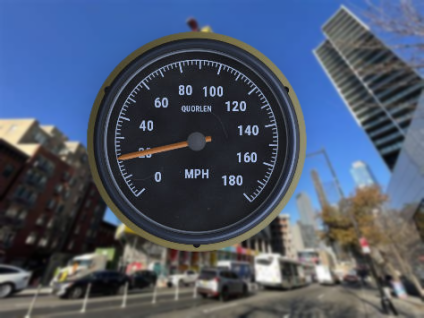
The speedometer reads 20,mph
